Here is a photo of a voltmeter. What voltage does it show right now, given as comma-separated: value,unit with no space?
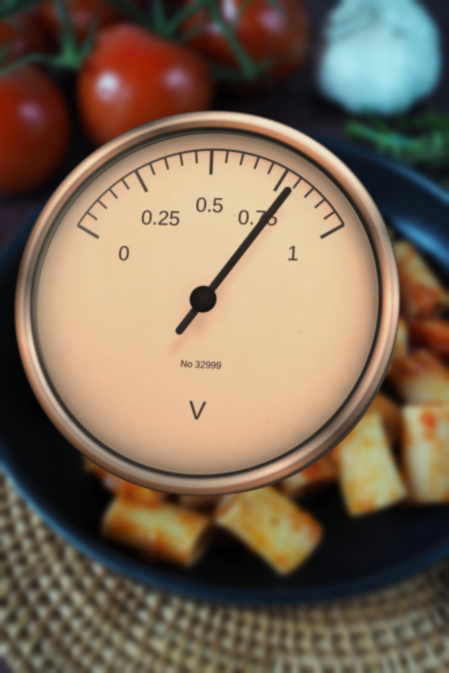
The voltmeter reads 0.8,V
